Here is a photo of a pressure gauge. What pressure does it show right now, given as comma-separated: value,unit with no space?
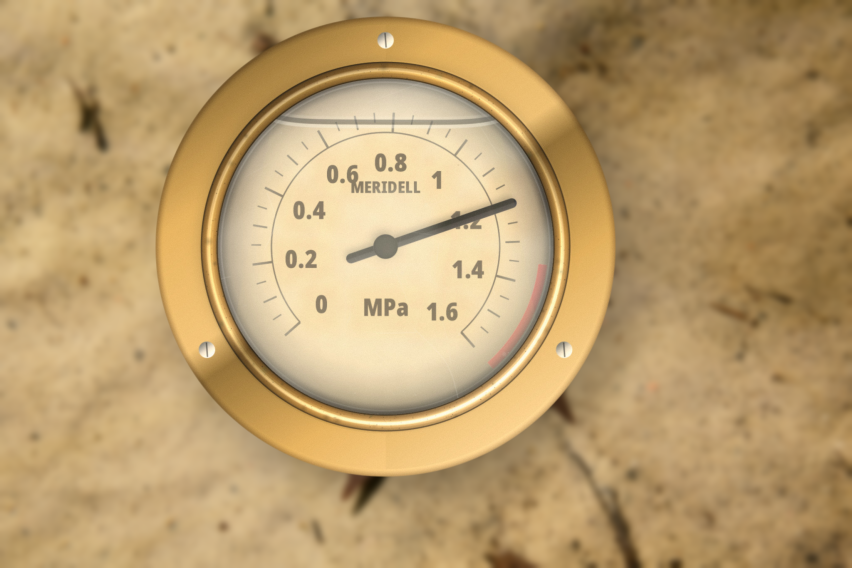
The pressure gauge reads 1.2,MPa
